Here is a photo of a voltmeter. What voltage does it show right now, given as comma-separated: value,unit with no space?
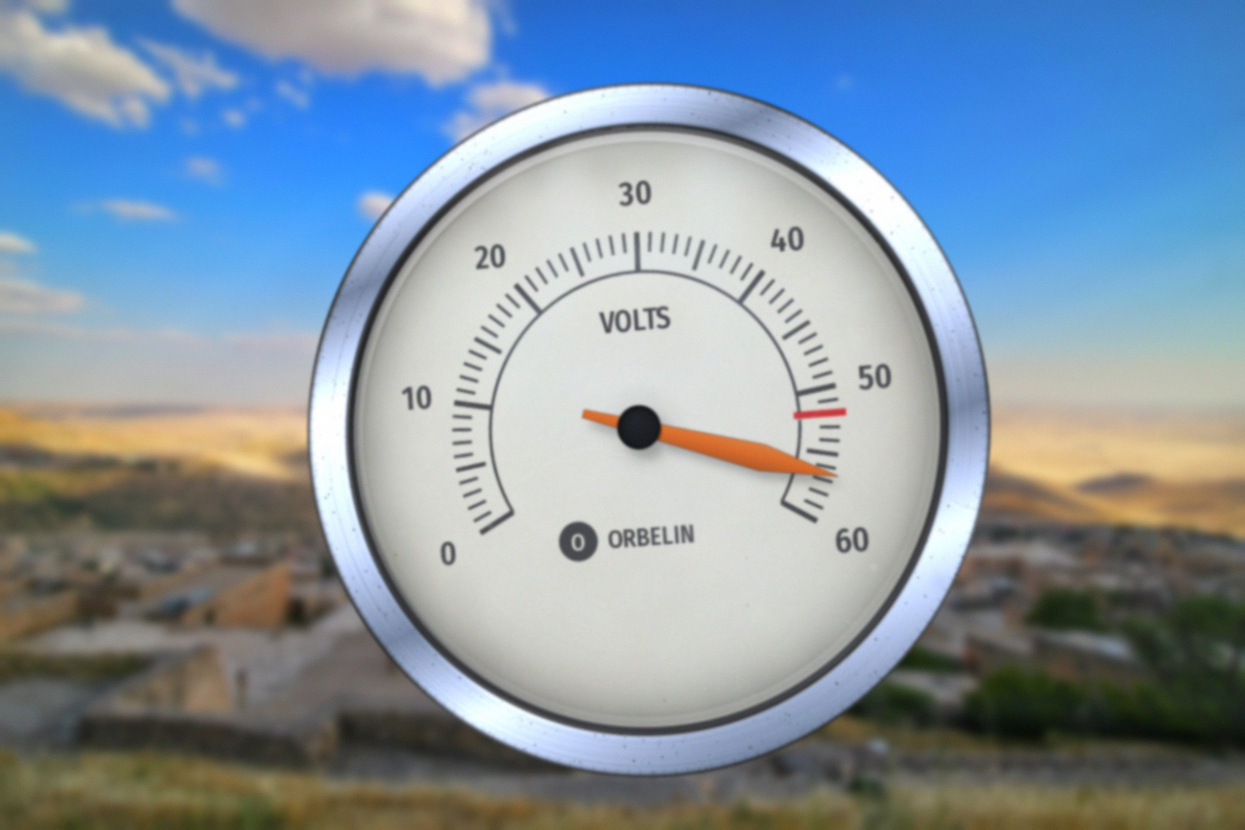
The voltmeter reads 56.5,V
